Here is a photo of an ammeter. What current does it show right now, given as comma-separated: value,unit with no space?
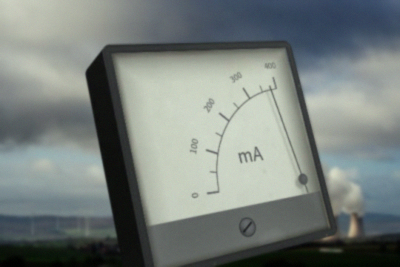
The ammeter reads 375,mA
